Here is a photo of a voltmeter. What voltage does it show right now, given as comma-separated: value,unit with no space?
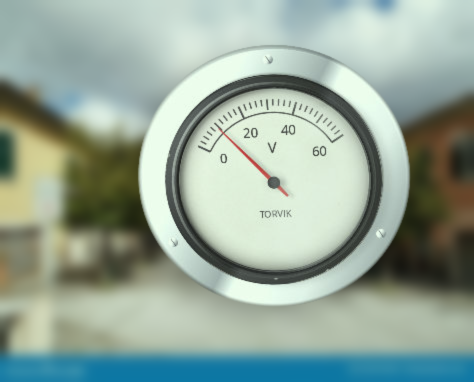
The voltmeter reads 10,V
